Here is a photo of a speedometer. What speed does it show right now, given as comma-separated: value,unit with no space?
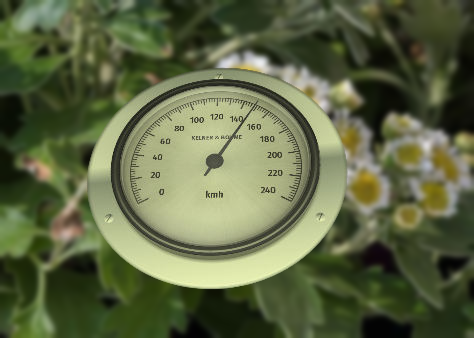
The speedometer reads 150,km/h
